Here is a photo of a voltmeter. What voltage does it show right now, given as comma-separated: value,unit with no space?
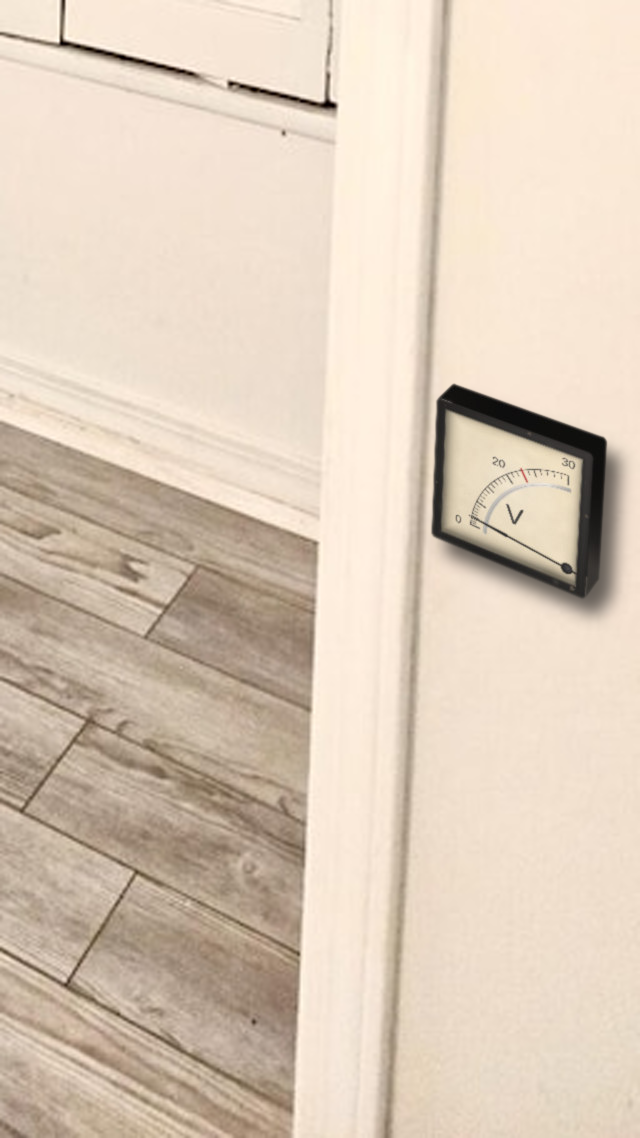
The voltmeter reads 5,V
